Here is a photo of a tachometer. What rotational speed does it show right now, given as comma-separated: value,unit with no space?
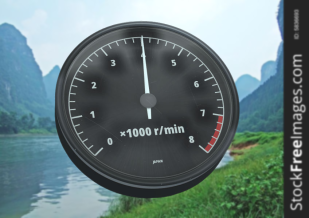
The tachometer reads 4000,rpm
